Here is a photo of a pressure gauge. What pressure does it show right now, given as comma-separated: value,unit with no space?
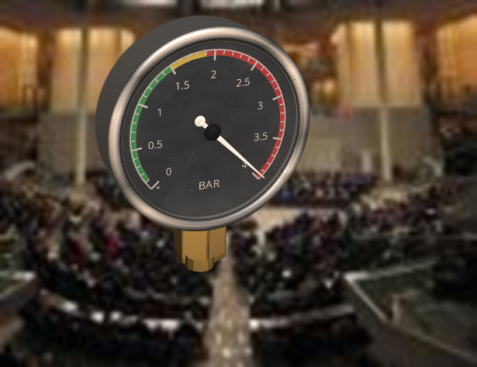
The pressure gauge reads 3.95,bar
